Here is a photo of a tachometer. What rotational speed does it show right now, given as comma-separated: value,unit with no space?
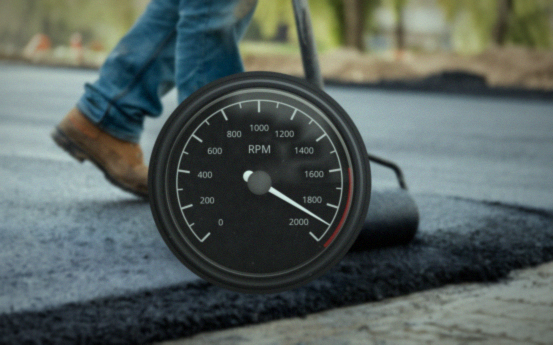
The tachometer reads 1900,rpm
